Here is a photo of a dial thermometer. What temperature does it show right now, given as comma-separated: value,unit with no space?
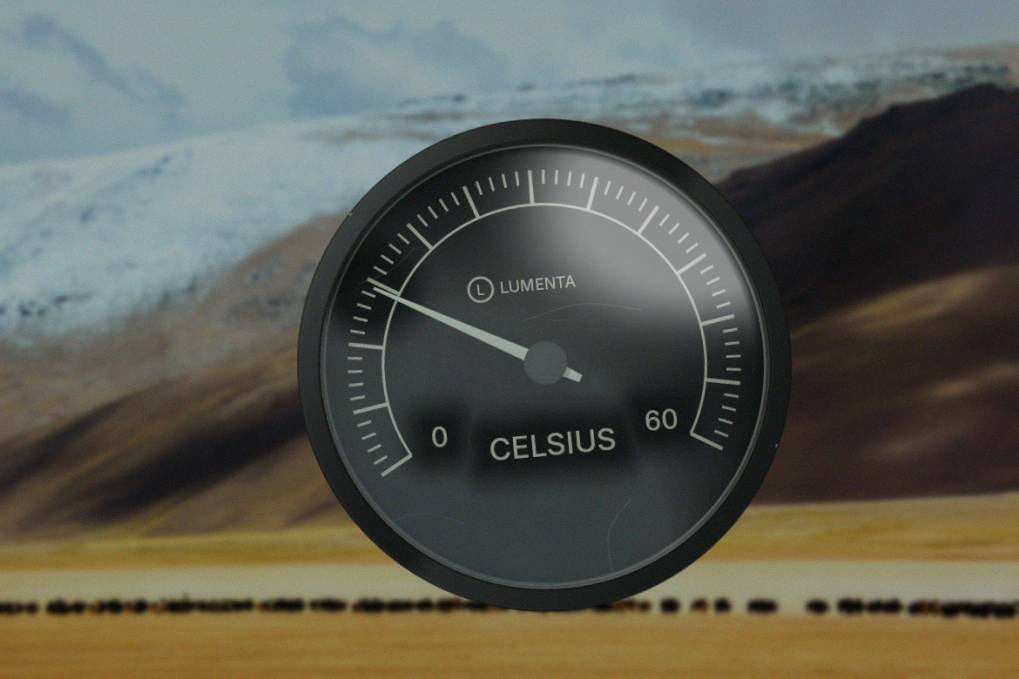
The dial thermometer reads 14.5,°C
